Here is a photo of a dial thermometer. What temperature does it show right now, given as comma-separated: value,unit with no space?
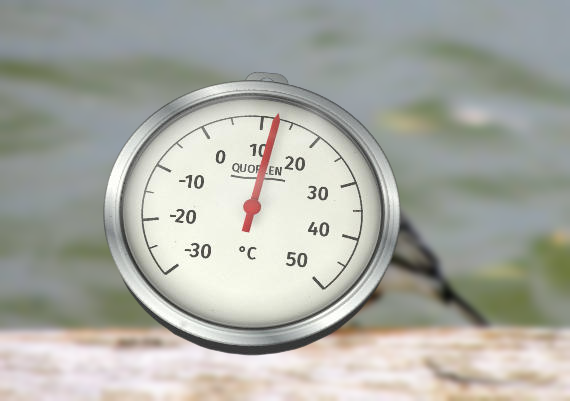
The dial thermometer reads 12.5,°C
